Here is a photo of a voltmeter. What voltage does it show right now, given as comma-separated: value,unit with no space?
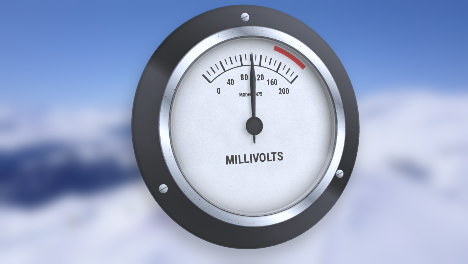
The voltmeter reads 100,mV
